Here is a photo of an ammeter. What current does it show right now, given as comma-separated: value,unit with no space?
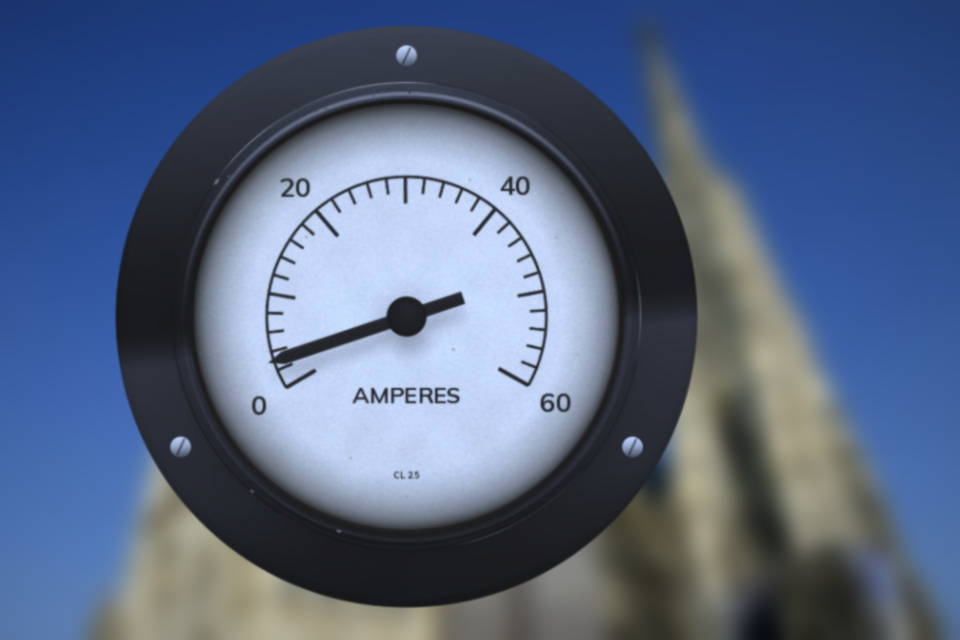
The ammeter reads 3,A
